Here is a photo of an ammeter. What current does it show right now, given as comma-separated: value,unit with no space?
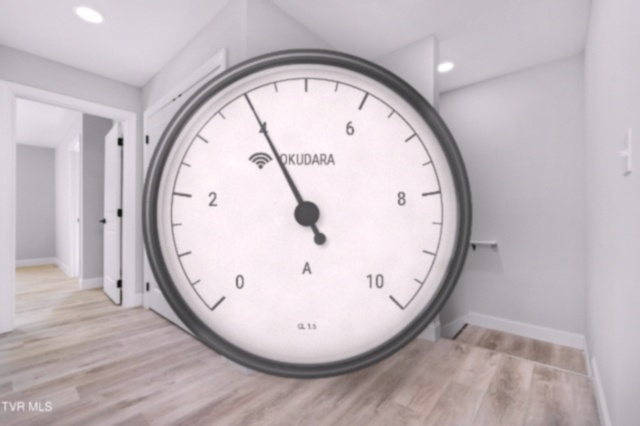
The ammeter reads 4,A
